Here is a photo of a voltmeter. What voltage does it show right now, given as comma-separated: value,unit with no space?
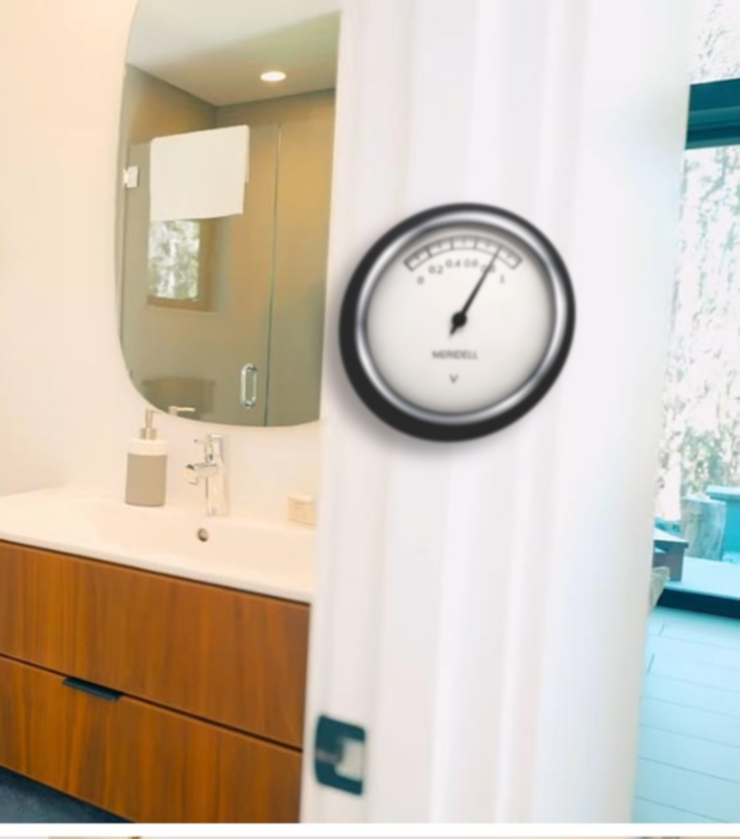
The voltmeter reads 0.8,V
